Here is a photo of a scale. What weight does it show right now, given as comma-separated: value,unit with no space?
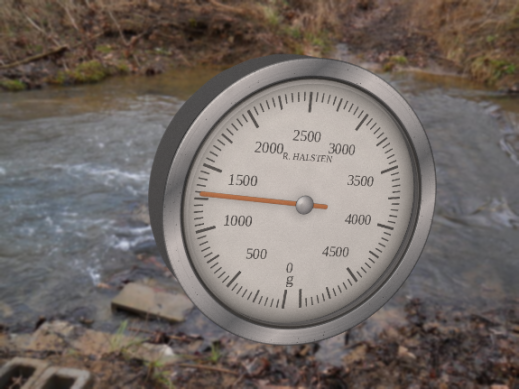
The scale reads 1300,g
